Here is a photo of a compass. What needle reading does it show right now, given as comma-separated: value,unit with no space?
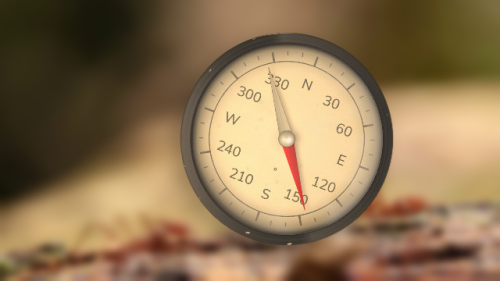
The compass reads 145,°
